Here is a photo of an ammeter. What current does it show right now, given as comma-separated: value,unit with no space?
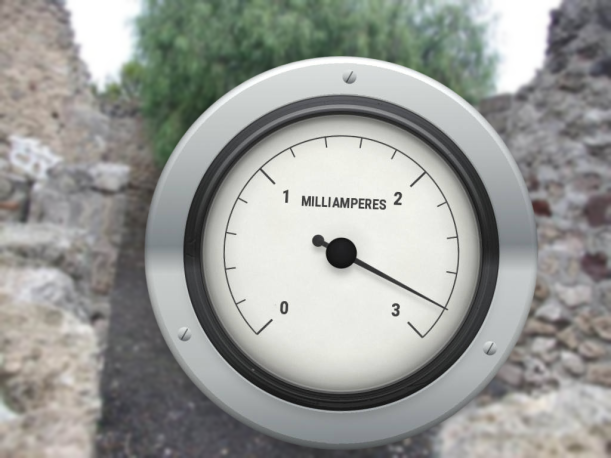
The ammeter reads 2.8,mA
